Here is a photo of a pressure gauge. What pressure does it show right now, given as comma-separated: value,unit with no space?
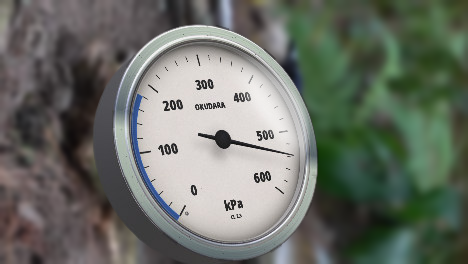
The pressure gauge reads 540,kPa
